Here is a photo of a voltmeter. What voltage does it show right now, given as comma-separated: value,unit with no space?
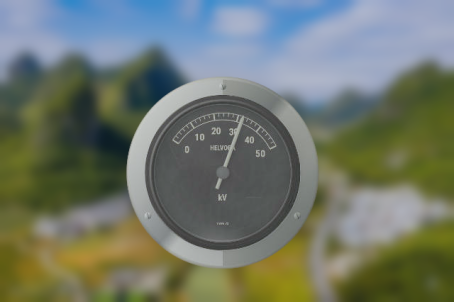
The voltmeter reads 32,kV
